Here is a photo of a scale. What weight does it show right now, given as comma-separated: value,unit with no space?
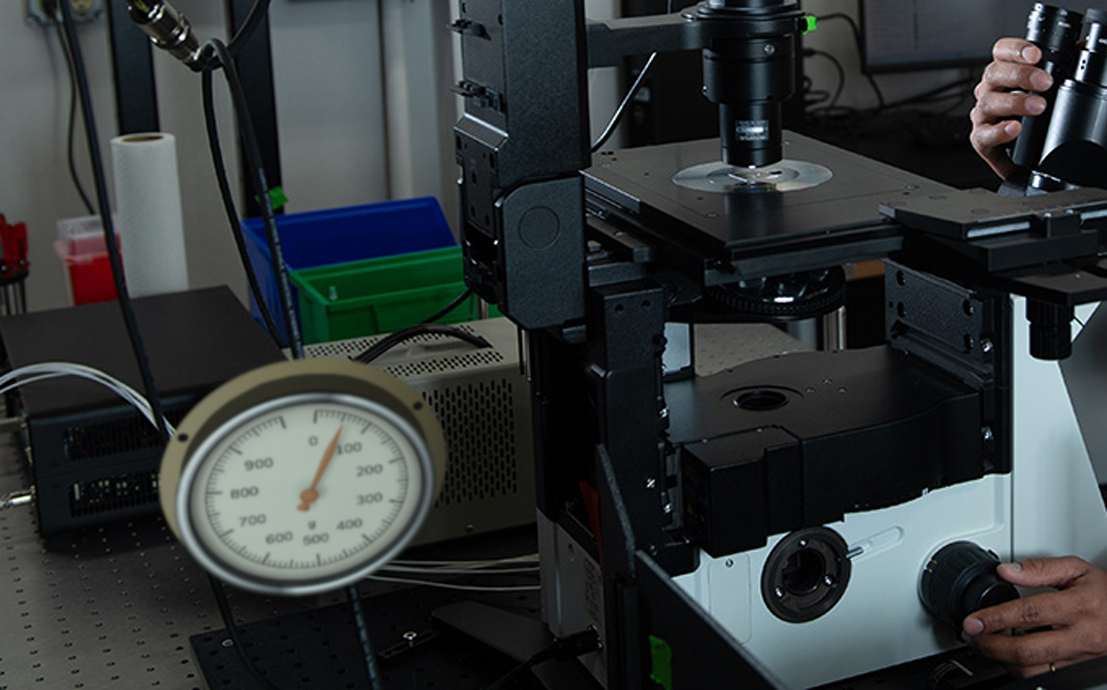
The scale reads 50,g
